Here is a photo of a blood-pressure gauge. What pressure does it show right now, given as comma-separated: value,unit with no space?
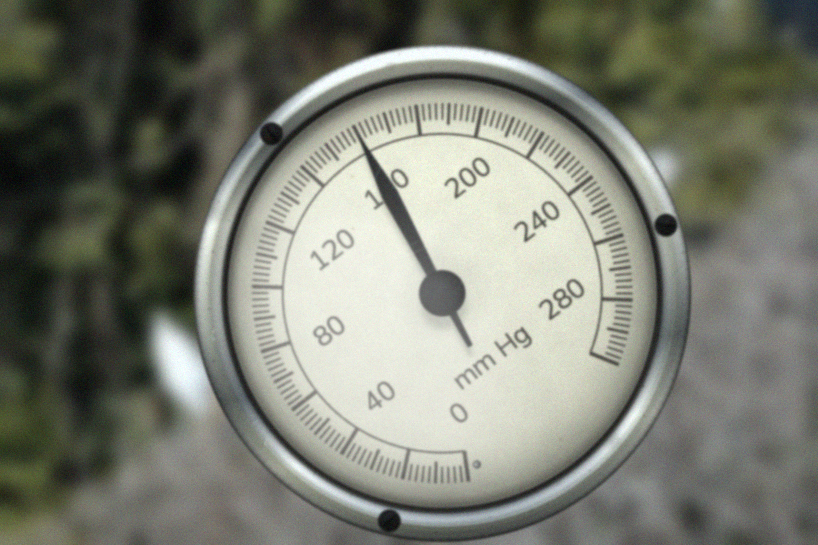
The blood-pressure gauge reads 160,mmHg
